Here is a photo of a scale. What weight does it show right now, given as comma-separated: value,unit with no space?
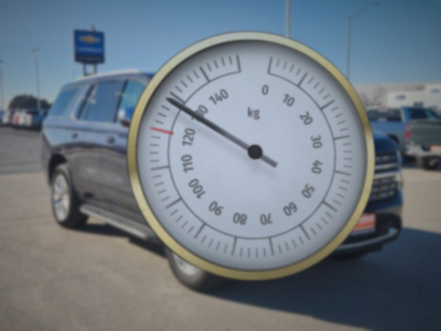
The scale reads 128,kg
